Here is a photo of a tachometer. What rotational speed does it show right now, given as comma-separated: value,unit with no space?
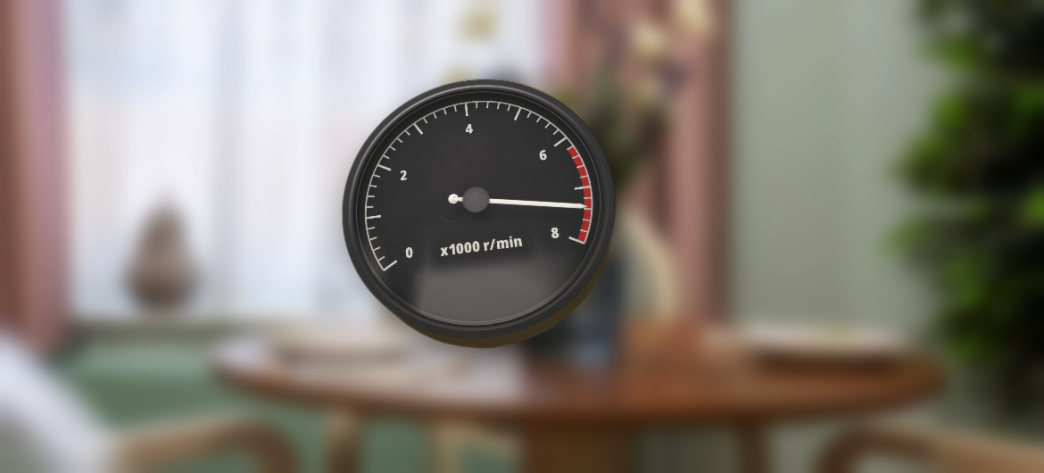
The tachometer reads 7400,rpm
